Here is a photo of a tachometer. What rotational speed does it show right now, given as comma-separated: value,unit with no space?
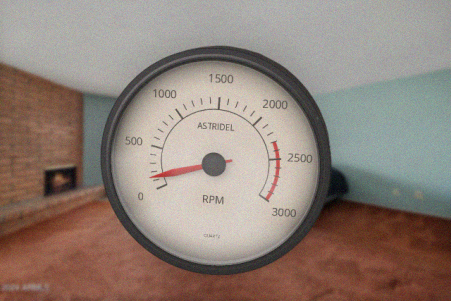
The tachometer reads 150,rpm
